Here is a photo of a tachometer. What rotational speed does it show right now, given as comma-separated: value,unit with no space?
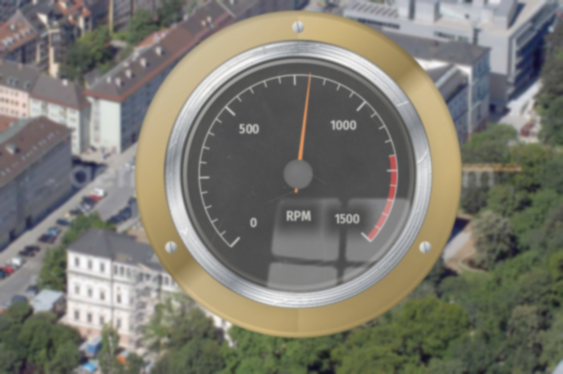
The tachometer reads 800,rpm
